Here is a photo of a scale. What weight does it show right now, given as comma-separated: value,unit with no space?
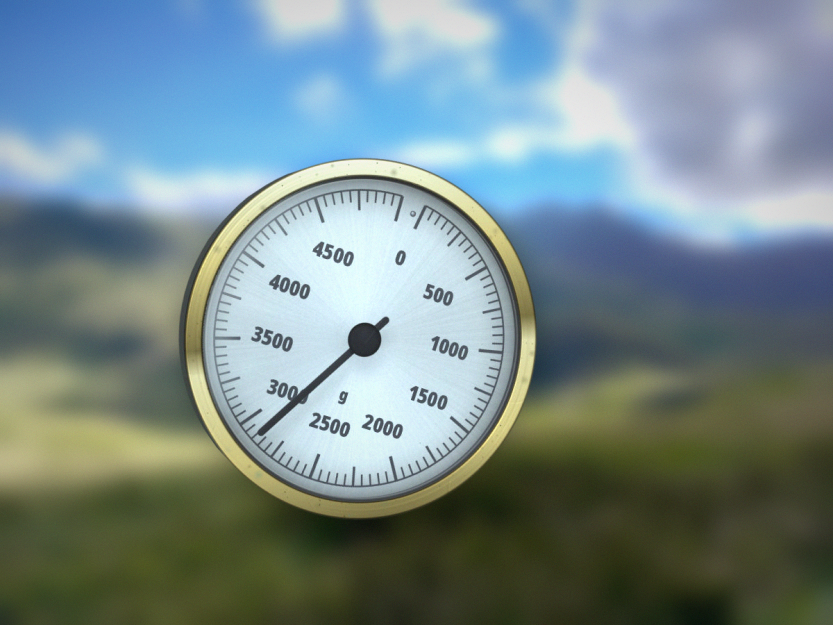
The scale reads 2900,g
